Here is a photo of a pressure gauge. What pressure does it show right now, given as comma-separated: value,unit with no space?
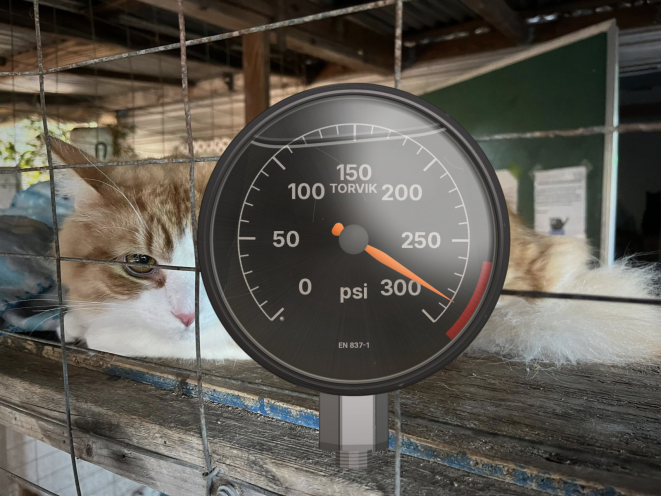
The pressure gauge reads 285,psi
